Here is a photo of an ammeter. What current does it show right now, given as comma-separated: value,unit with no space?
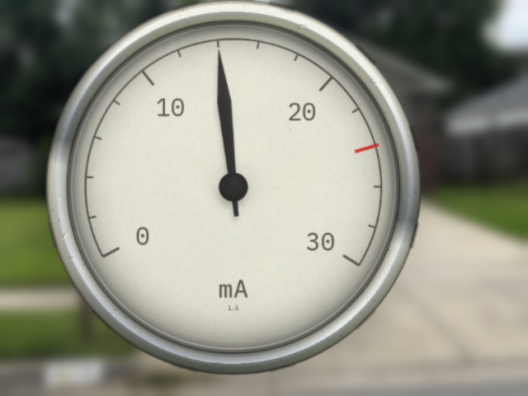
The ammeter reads 14,mA
